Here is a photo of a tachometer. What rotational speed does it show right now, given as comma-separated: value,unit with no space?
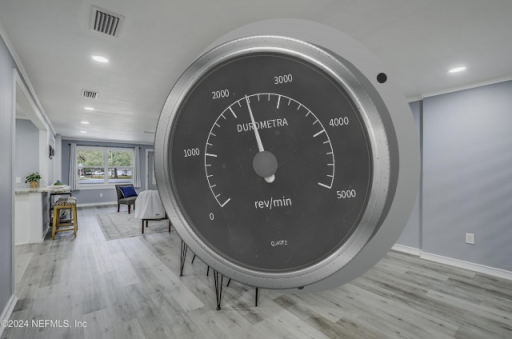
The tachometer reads 2400,rpm
